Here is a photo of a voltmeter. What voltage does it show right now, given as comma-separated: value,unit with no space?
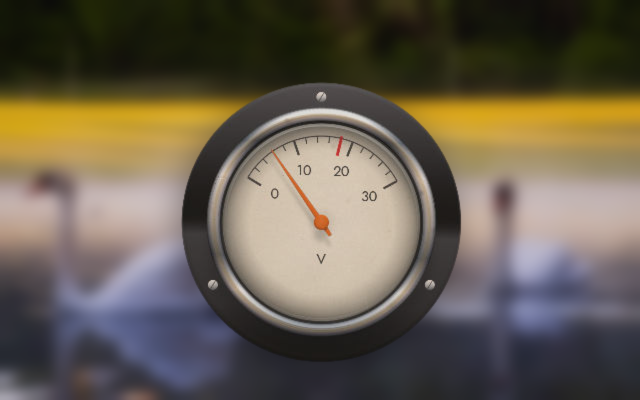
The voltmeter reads 6,V
